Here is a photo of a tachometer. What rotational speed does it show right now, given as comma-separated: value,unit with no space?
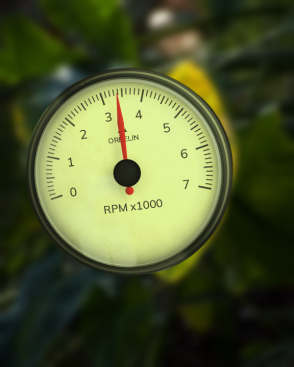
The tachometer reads 3400,rpm
